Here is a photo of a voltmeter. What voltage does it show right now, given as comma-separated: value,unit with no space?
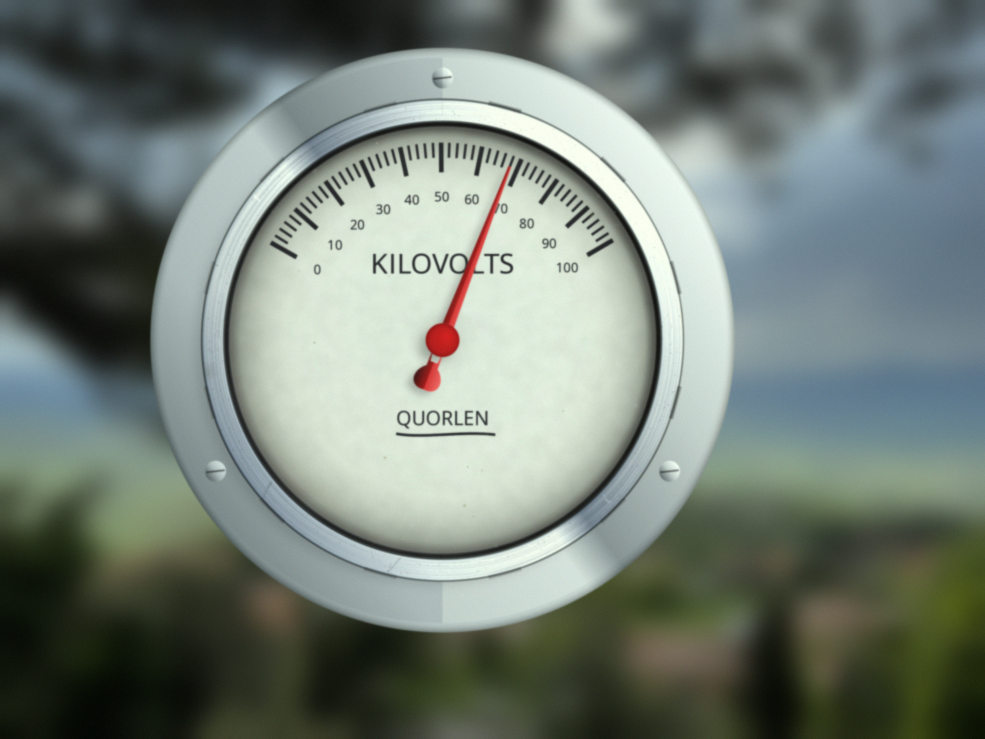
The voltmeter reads 68,kV
